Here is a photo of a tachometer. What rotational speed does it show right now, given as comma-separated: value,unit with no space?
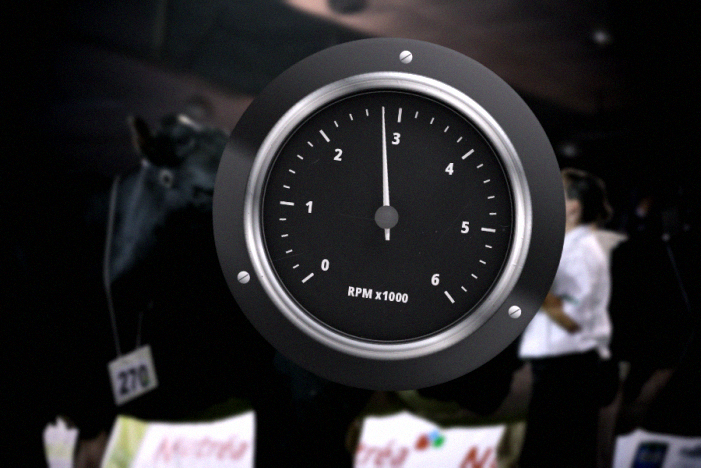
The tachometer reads 2800,rpm
